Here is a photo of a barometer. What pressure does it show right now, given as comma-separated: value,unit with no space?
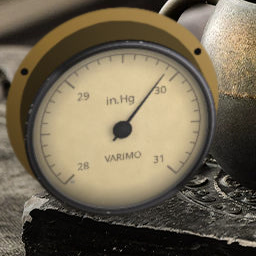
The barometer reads 29.9,inHg
